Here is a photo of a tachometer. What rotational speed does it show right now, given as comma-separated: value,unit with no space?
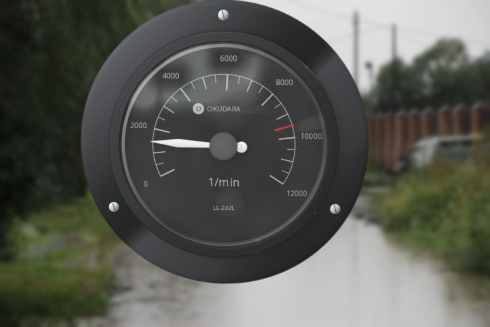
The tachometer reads 1500,rpm
